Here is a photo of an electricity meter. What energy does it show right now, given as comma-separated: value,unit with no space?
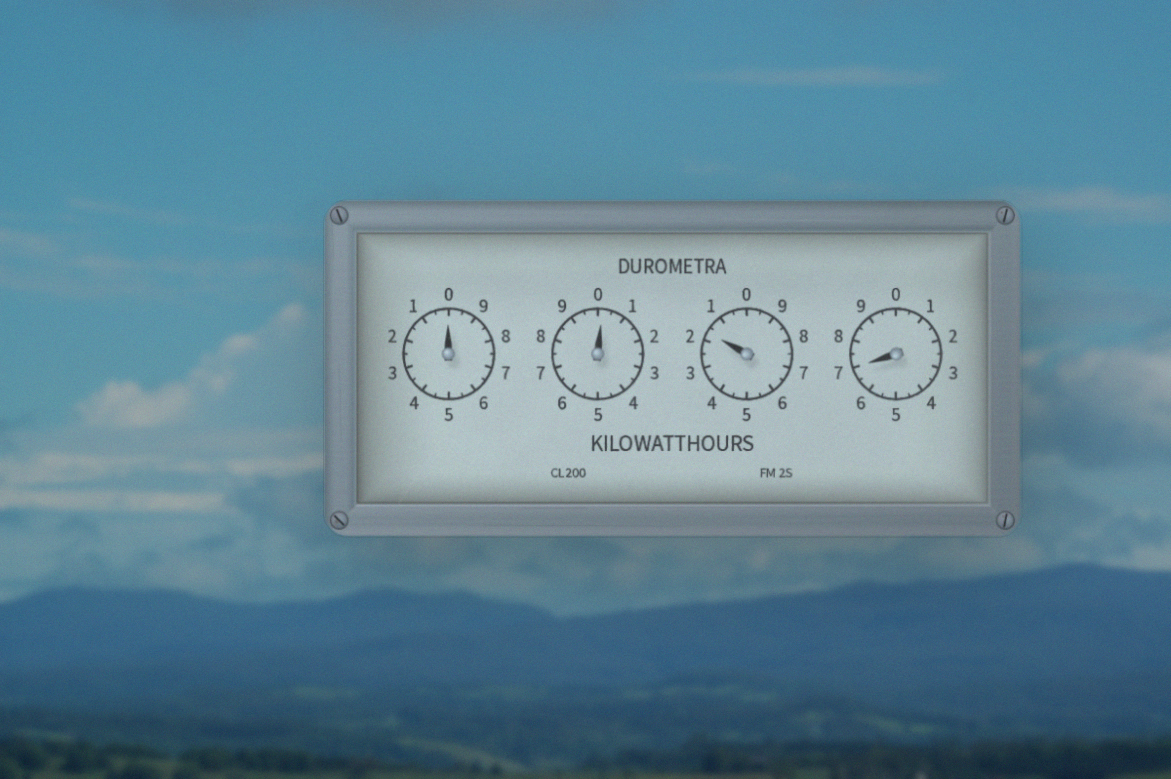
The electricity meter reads 17,kWh
